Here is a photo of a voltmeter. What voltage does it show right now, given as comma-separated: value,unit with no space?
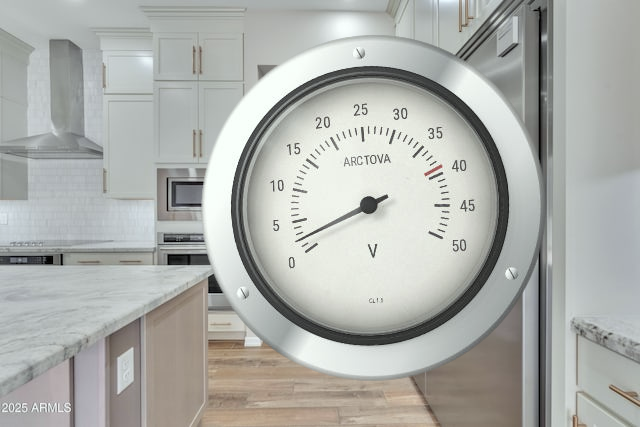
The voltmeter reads 2,V
